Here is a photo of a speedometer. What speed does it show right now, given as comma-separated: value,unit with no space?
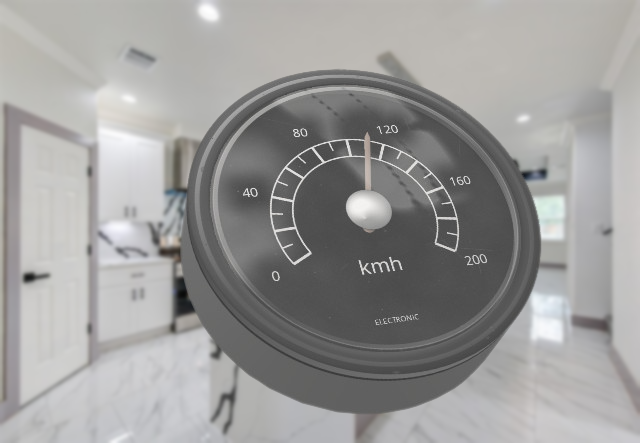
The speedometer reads 110,km/h
